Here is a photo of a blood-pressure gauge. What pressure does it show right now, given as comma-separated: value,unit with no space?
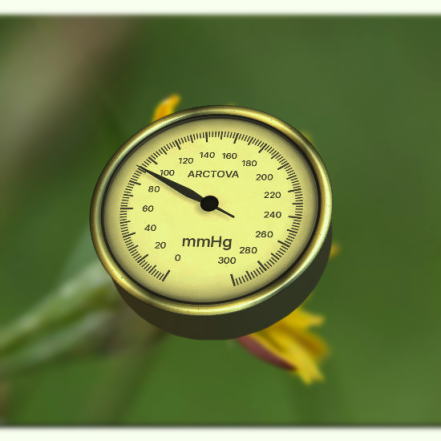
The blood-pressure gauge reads 90,mmHg
